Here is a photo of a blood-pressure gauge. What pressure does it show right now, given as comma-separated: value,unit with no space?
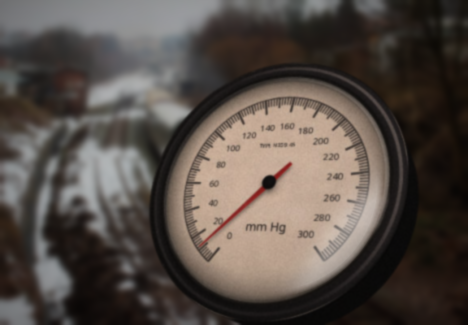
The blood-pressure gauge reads 10,mmHg
